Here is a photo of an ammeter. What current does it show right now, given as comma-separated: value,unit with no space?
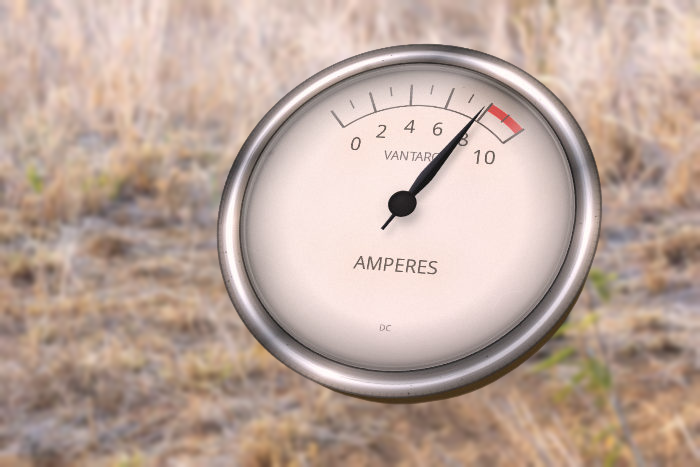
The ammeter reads 8,A
